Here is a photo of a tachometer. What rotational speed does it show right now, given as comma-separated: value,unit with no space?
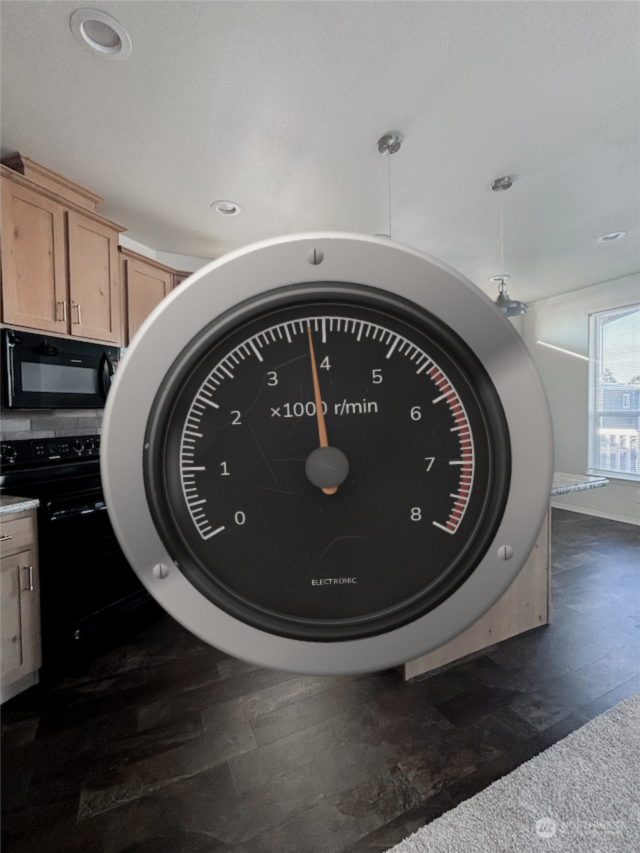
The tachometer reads 3800,rpm
